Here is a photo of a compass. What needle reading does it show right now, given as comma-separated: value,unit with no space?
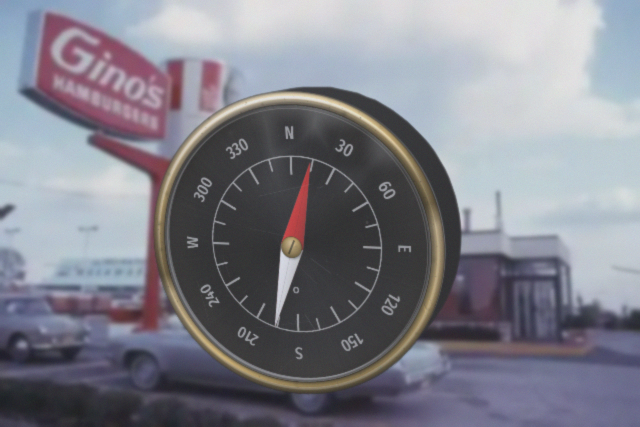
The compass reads 15,°
